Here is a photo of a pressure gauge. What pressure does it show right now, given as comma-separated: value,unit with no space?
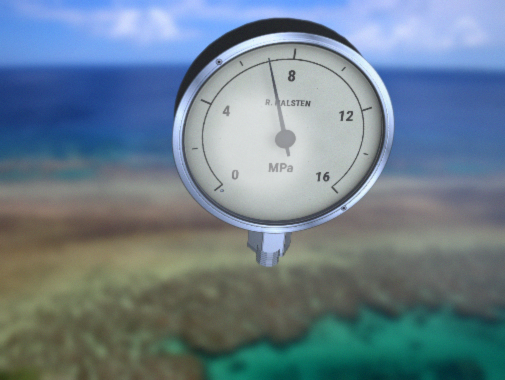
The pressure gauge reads 7,MPa
